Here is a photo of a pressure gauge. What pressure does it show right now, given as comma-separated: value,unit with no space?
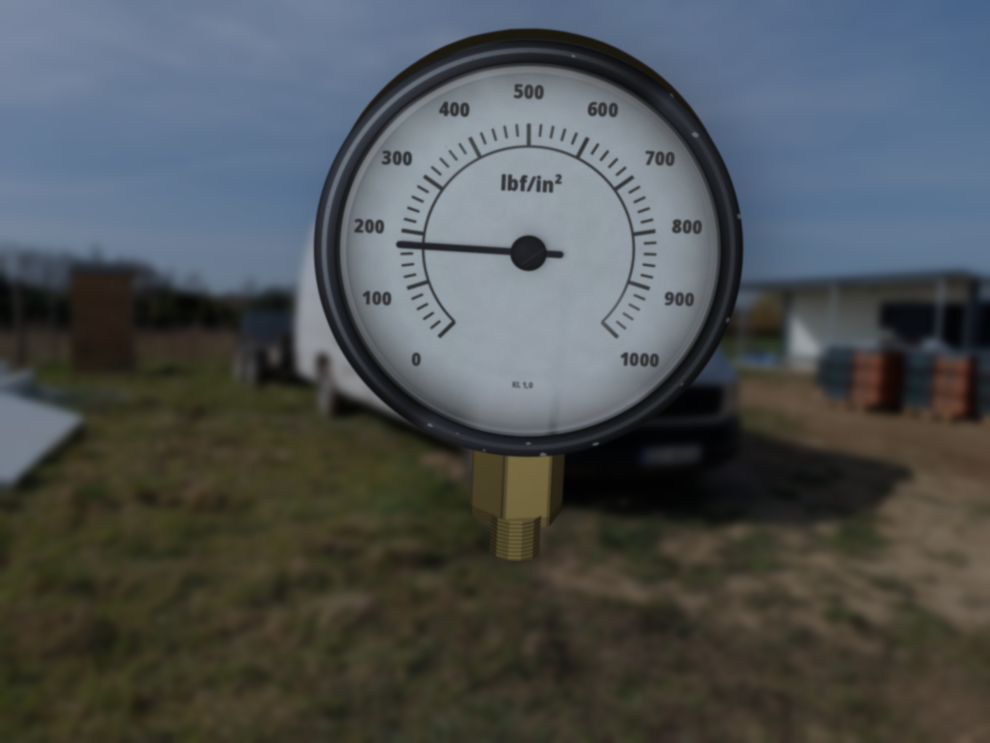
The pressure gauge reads 180,psi
